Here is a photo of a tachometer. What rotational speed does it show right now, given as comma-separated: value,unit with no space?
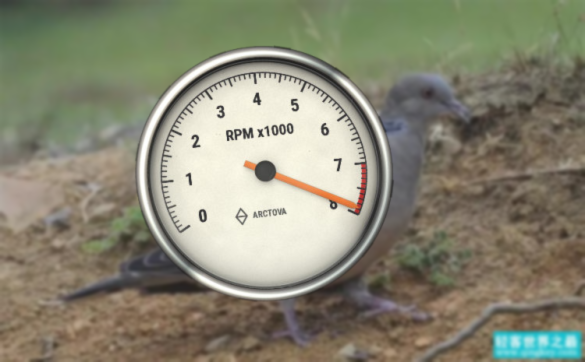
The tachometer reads 7900,rpm
